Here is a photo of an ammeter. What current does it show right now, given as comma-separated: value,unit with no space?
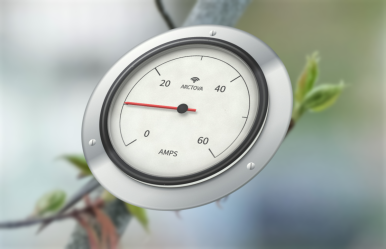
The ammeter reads 10,A
